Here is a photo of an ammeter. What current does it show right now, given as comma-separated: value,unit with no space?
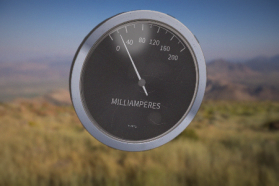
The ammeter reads 20,mA
